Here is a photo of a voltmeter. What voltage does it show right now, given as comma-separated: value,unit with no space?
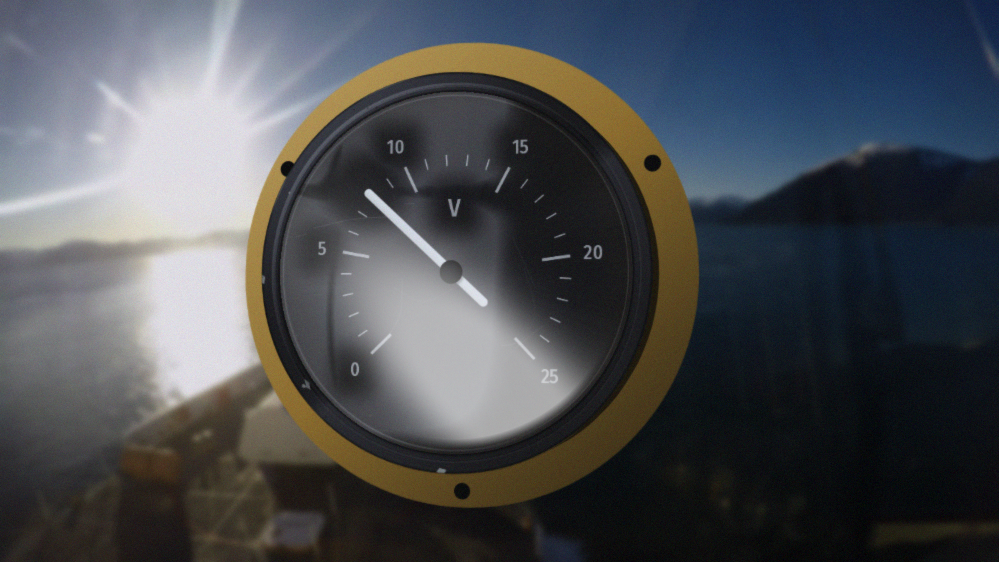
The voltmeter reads 8,V
